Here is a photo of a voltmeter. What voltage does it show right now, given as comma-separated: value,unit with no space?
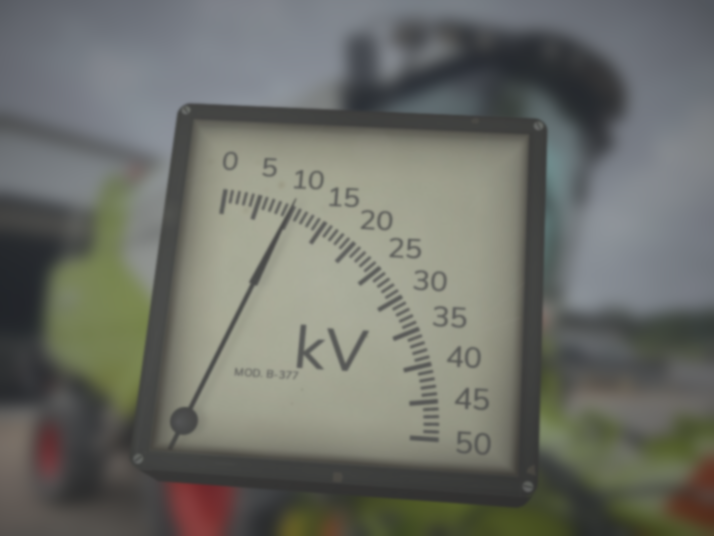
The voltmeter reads 10,kV
